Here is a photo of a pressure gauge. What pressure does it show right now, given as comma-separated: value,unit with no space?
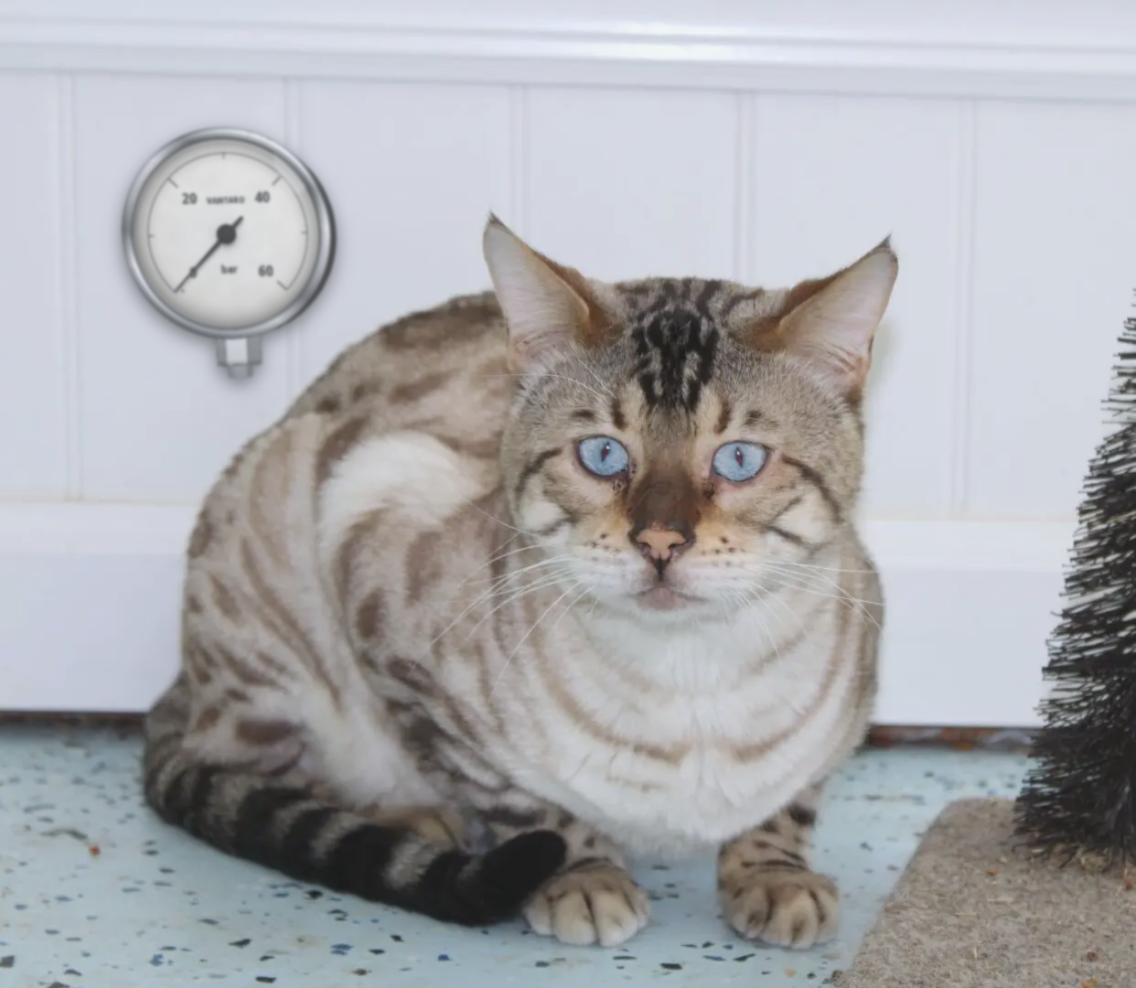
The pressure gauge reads 0,bar
